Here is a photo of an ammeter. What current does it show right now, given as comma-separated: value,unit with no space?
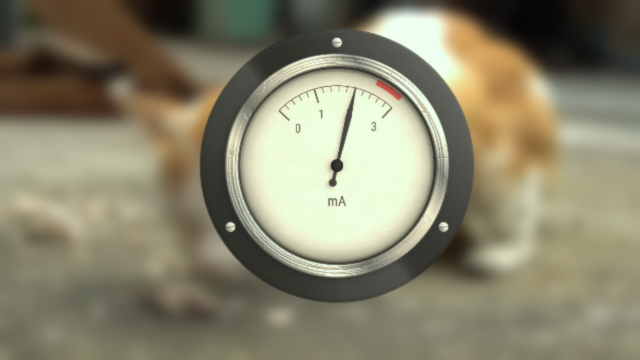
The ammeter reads 2,mA
